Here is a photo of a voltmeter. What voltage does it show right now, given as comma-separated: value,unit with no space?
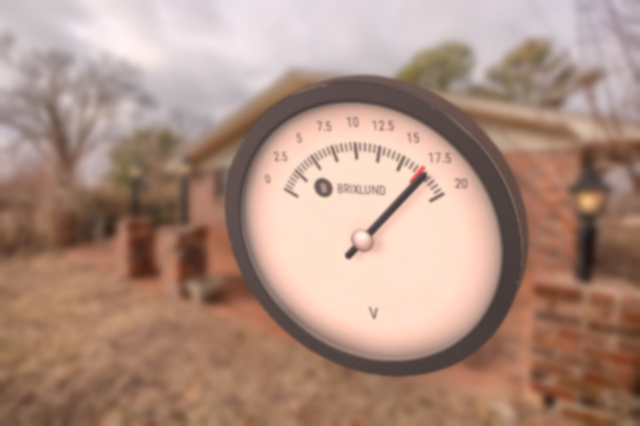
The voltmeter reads 17.5,V
